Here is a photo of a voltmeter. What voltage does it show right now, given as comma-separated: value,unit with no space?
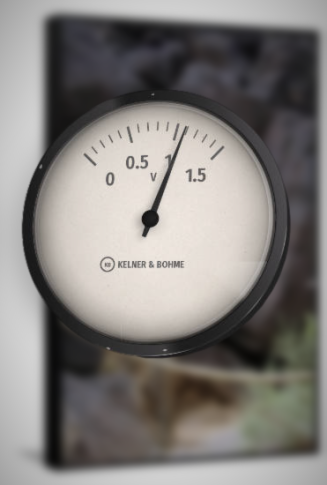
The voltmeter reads 1.1,V
